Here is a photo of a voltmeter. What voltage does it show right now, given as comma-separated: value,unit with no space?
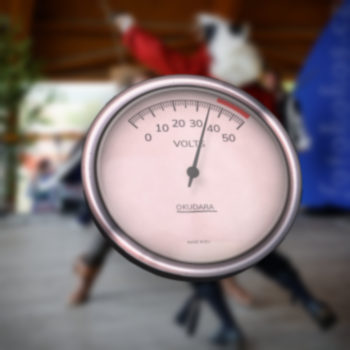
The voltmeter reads 35,V
